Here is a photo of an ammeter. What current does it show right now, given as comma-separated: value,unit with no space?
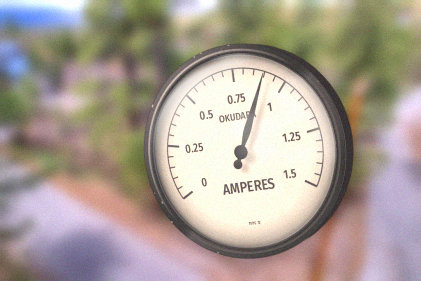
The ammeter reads 0.9,A
